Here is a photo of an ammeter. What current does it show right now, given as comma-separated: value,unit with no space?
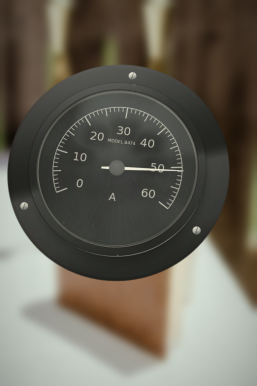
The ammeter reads 51,A
